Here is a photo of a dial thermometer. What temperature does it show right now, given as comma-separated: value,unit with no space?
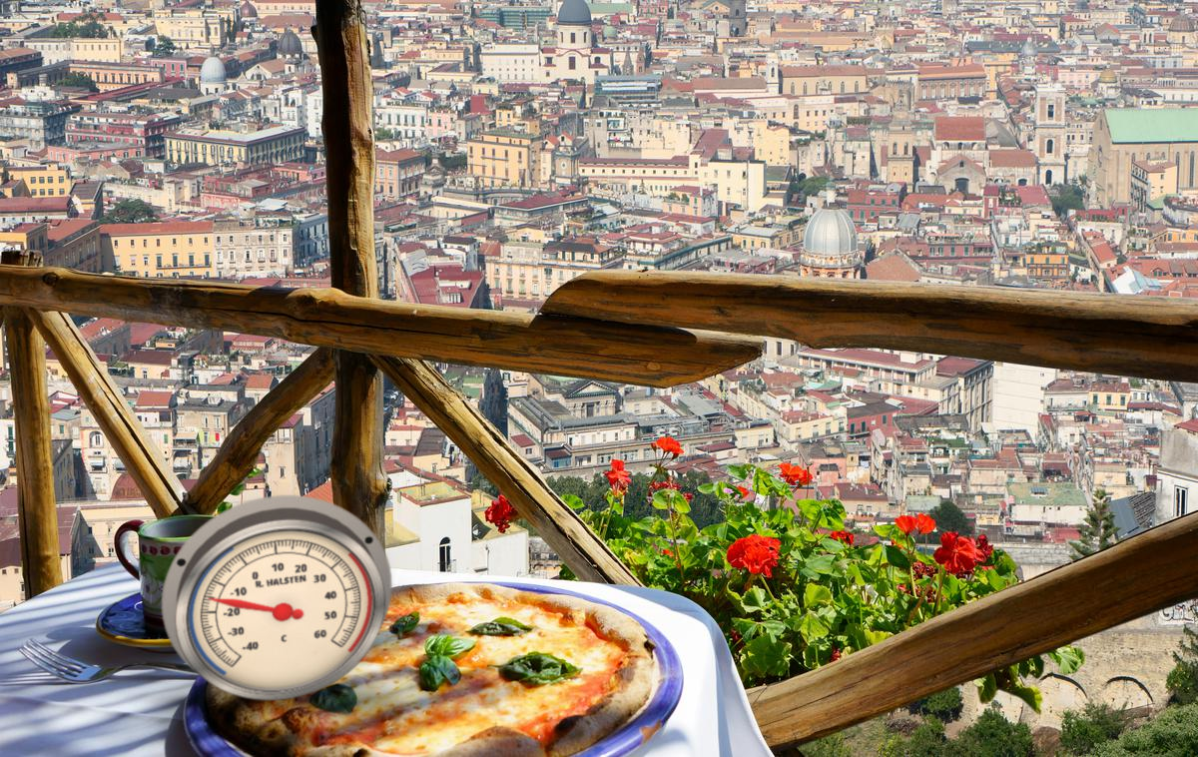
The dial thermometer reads -15,°C
